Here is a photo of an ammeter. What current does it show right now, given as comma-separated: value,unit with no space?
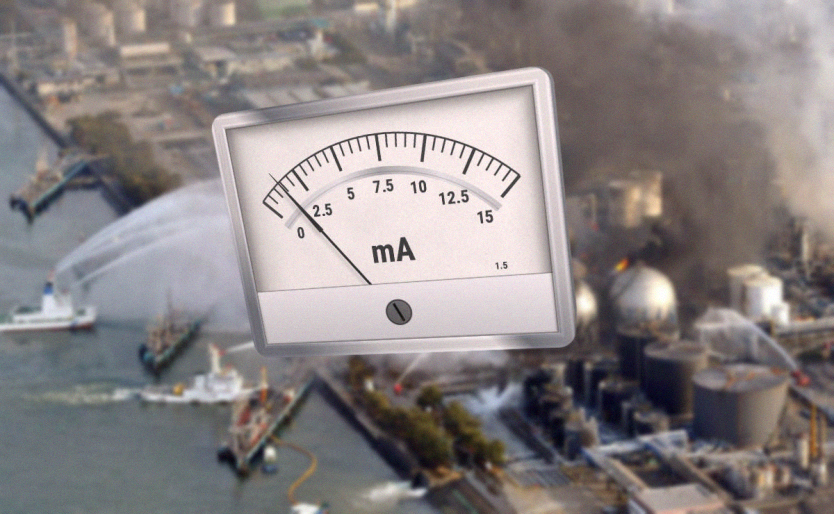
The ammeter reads 1.5,mA
